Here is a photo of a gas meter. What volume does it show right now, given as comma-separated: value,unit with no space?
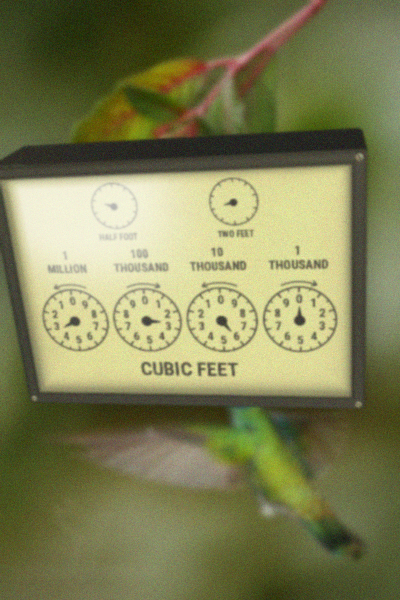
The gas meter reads 326000,ft³
